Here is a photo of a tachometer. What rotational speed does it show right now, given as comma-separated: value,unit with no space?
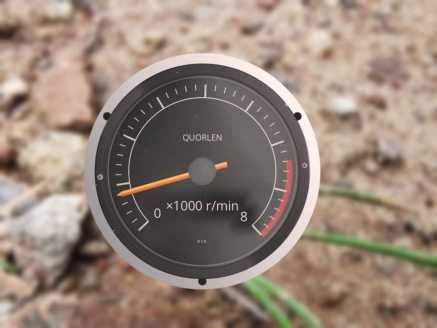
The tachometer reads 800,rpm
